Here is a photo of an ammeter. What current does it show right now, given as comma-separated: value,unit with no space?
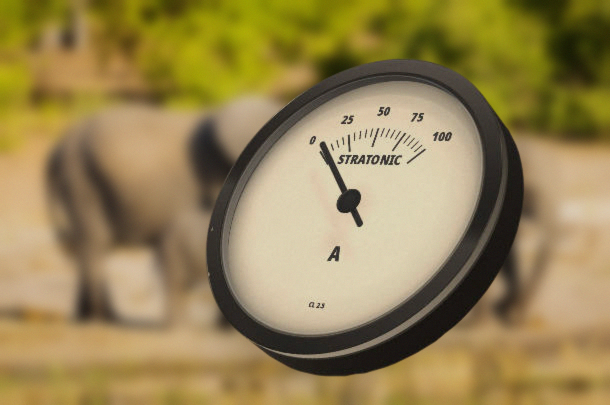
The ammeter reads 5,A
